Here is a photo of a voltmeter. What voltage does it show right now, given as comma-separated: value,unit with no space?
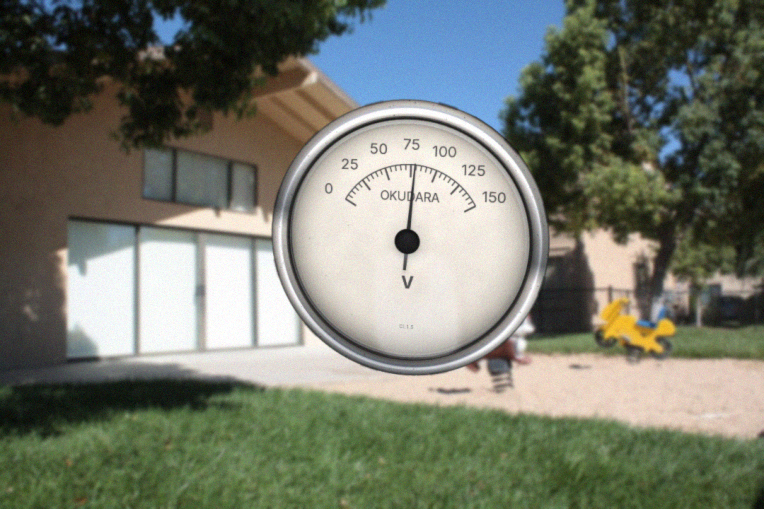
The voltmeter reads 80,V
